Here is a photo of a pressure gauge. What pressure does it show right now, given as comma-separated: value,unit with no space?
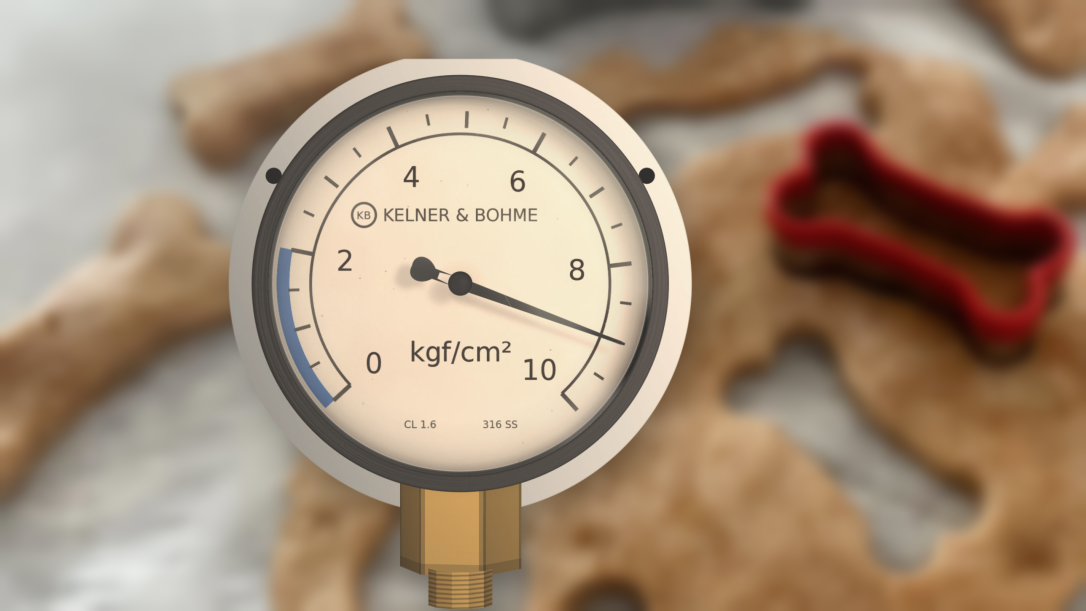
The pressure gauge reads 9,kg/cm²
